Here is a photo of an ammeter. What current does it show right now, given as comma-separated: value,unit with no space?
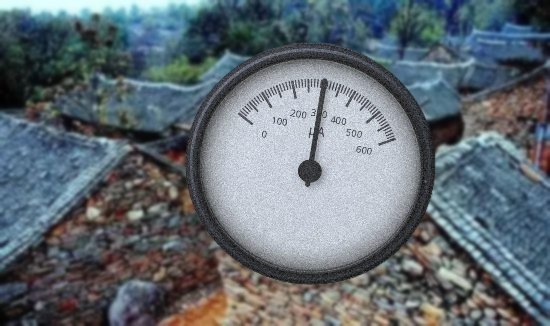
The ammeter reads 300,µA
